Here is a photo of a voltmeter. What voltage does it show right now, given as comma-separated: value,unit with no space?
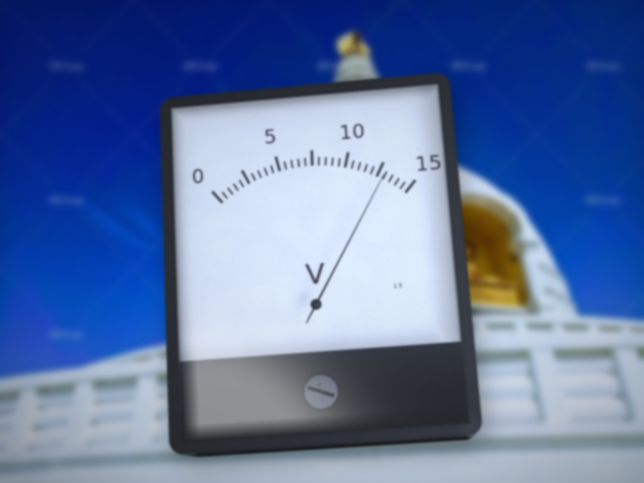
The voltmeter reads 13,V
